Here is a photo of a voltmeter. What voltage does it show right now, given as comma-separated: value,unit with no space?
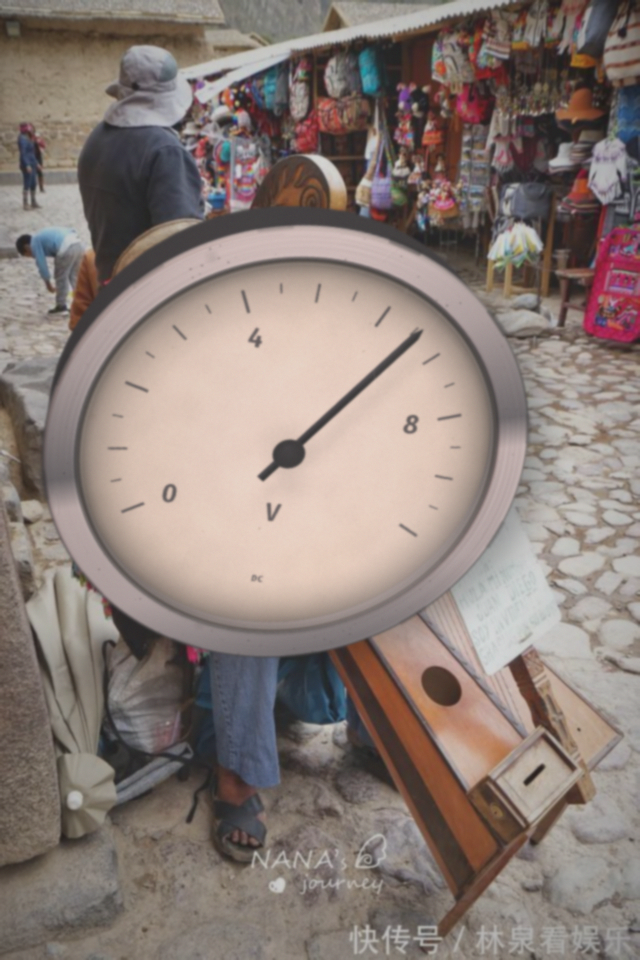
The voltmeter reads 6.5,V
